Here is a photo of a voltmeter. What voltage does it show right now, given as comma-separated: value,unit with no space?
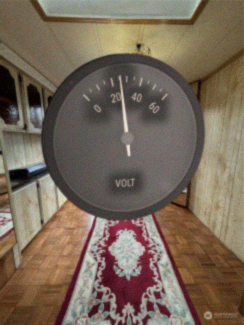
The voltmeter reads 25,V
